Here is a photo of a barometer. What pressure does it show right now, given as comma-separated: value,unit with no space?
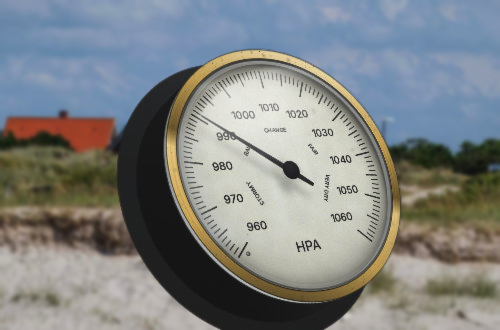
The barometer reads 990,hPa
